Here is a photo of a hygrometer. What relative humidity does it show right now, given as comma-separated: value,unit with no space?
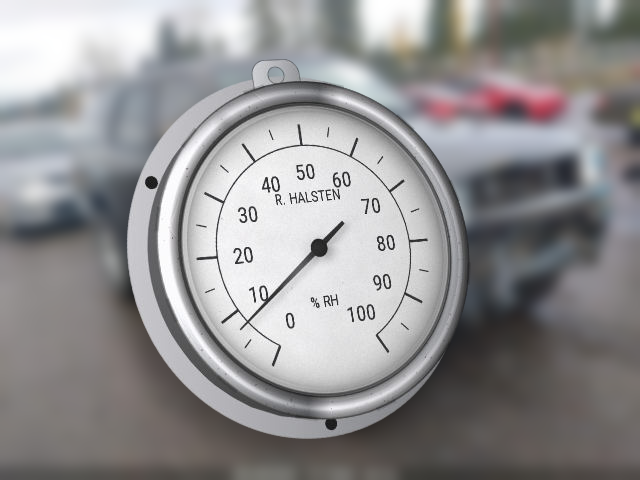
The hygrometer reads 7.5,%
